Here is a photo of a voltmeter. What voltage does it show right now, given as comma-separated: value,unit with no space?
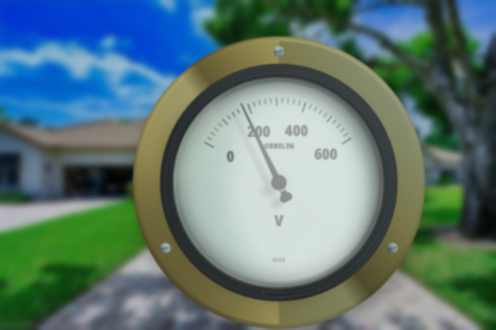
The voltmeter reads 180,V
